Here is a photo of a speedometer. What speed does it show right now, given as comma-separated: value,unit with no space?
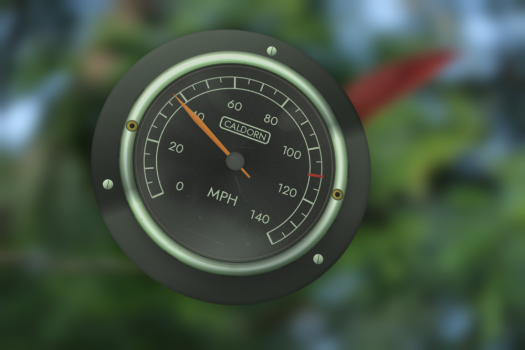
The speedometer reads 37.5,mph
